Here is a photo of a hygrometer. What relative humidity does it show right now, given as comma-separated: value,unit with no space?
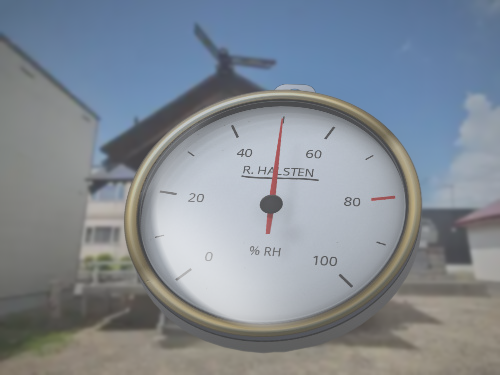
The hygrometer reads 50,%
